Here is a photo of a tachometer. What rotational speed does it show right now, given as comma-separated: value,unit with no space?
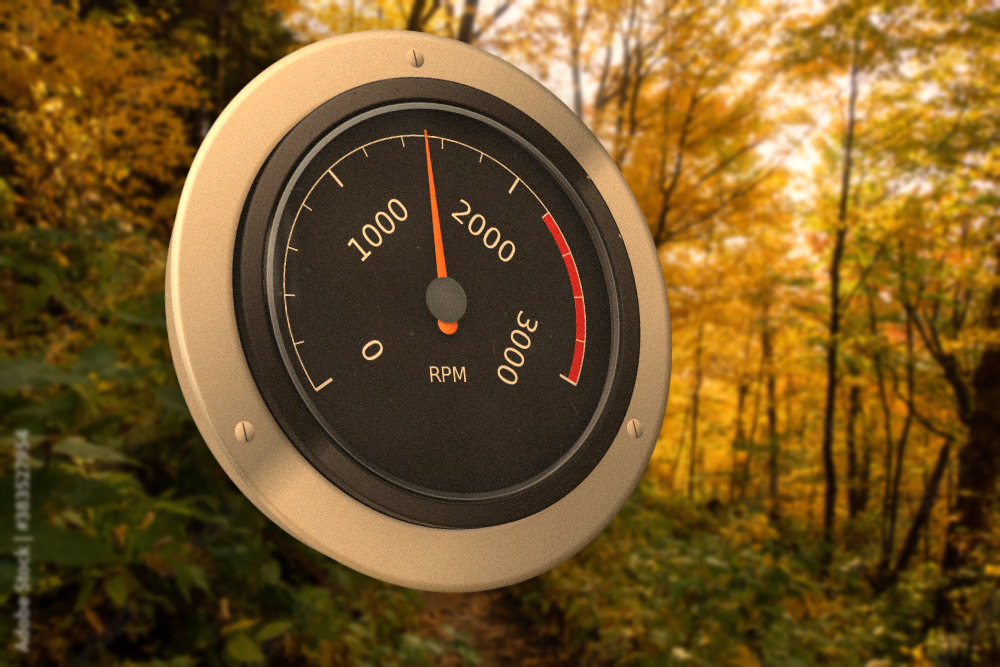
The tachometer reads 1500,rpm
